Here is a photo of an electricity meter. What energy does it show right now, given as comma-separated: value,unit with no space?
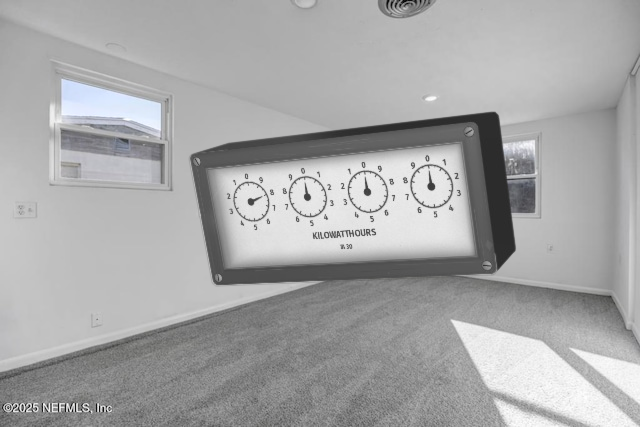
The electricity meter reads 8000,kWh
